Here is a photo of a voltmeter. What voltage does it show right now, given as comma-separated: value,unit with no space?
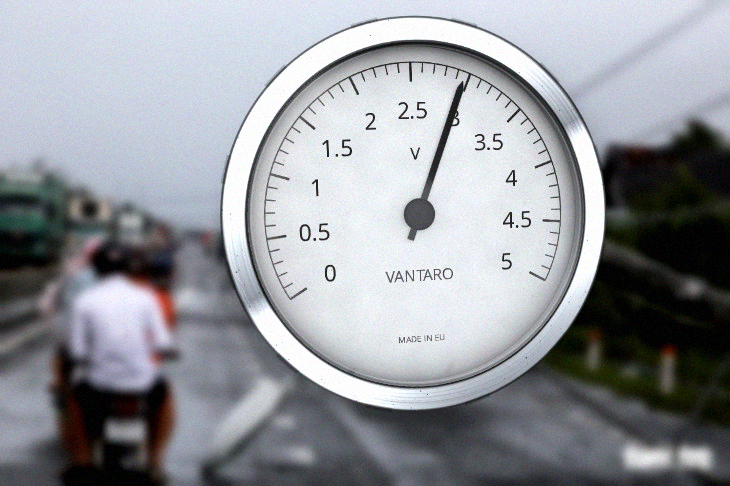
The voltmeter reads 2.95,V
